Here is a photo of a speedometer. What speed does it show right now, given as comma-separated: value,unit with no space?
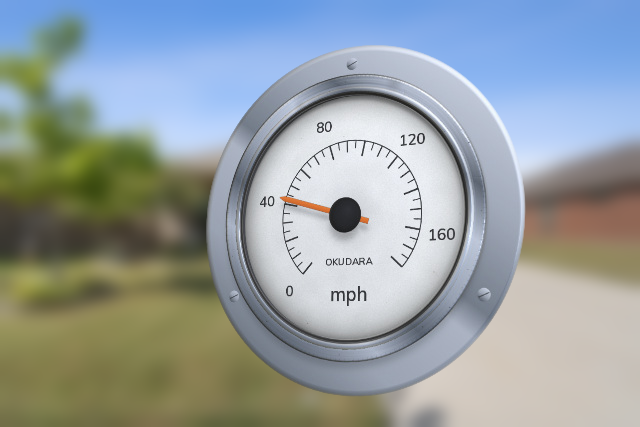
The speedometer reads 42.5,mph
